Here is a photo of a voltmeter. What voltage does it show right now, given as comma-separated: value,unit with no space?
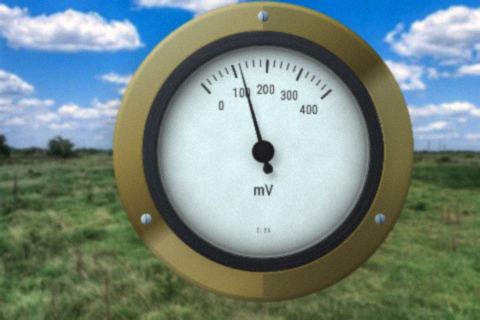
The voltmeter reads 120,mV
